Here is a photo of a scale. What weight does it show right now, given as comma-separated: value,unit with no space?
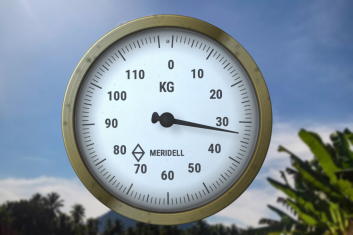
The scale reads 33,kg
